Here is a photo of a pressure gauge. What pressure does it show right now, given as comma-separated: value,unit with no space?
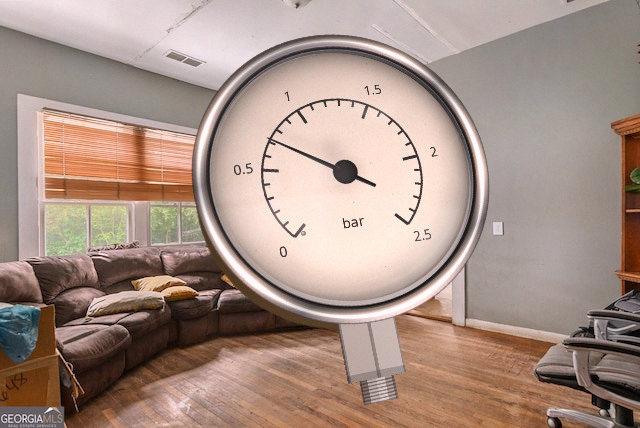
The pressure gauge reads 0.7,bar
